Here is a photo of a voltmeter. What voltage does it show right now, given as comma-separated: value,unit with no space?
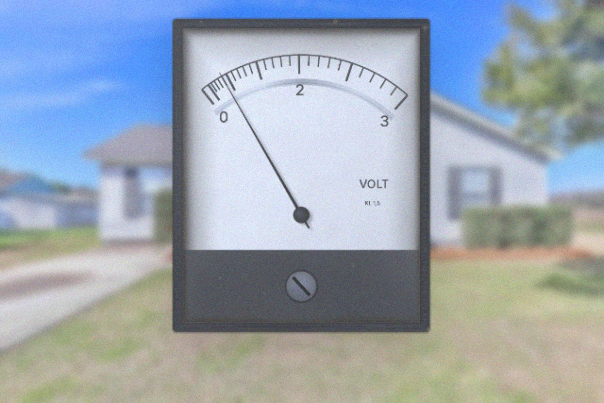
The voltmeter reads 0.9,V
